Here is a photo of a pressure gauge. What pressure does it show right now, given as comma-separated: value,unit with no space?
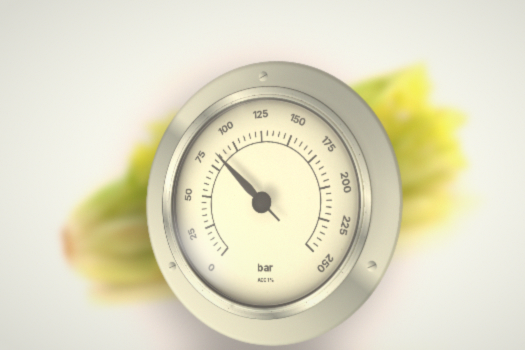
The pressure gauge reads 85,bar
